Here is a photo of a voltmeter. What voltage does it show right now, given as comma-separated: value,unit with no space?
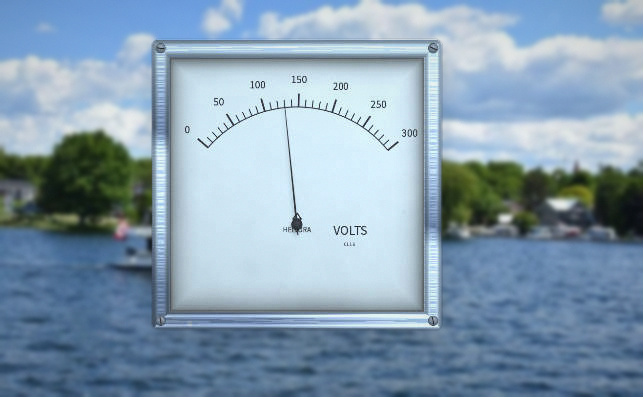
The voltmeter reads 130,V
